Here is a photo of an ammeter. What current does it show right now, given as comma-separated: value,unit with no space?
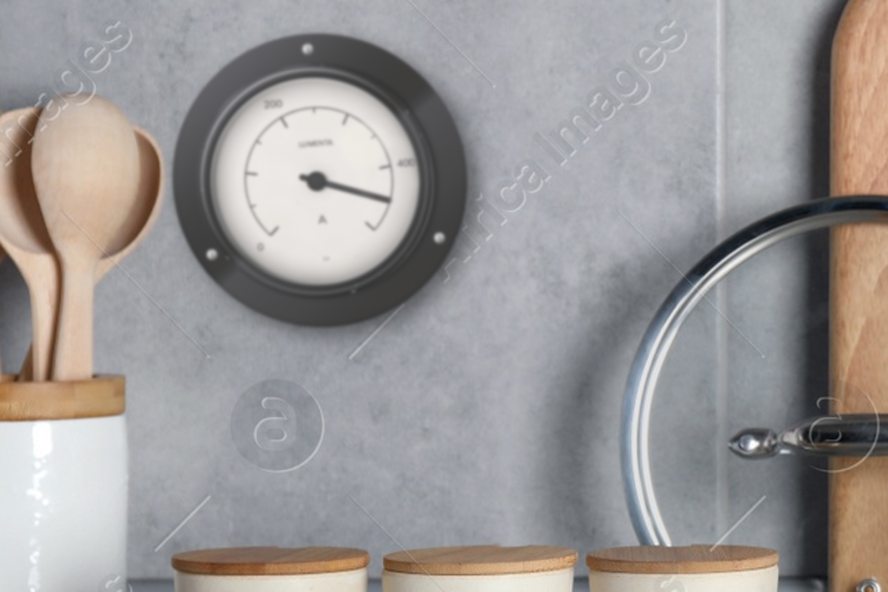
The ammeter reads 450,A
